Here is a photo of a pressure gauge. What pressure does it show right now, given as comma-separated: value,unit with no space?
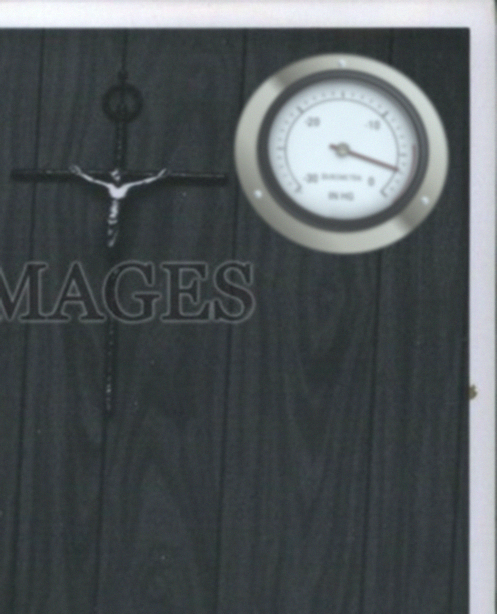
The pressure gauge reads -3,inHg
